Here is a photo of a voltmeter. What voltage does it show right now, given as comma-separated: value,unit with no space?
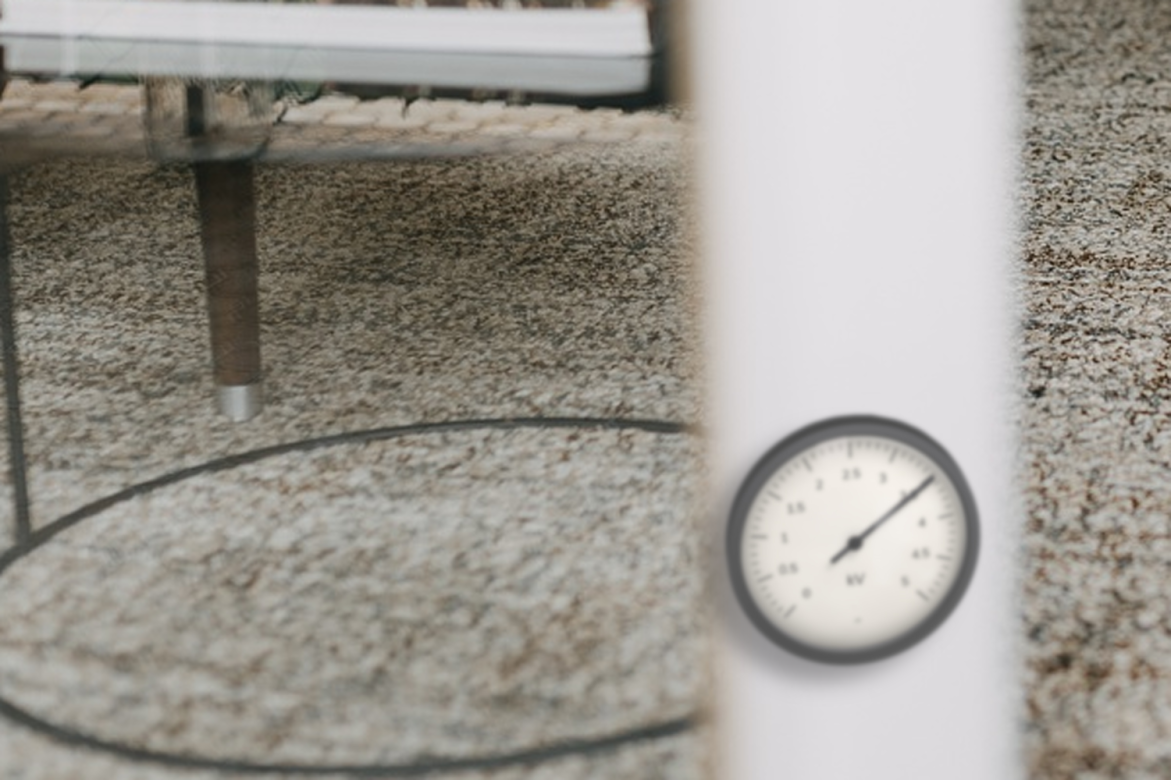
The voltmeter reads 3.5,kV
